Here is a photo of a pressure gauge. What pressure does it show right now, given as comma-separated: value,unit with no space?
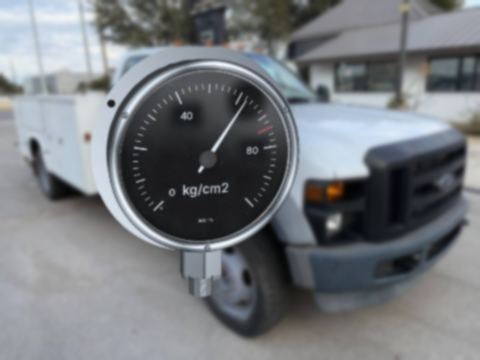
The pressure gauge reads 62,kg/cm²
